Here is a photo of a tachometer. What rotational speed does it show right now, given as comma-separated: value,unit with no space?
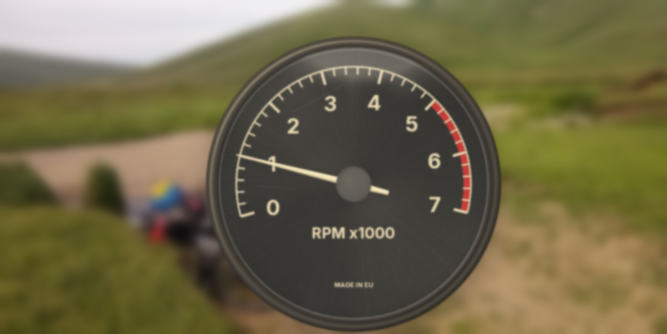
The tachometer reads 1000,rpm
